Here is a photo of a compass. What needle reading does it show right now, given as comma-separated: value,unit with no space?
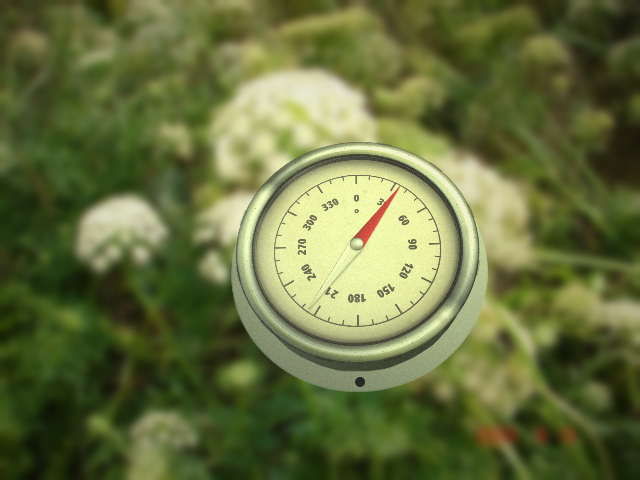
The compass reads 35,°
